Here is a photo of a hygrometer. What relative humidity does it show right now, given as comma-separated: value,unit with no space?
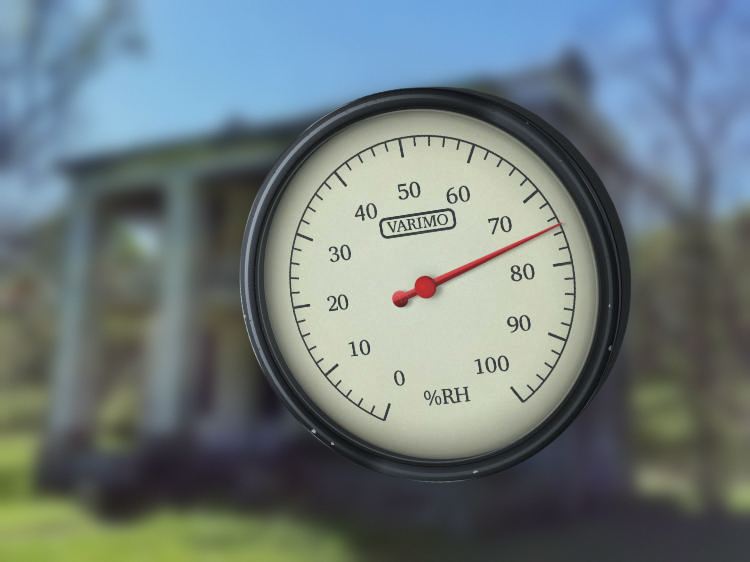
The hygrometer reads 75,%
